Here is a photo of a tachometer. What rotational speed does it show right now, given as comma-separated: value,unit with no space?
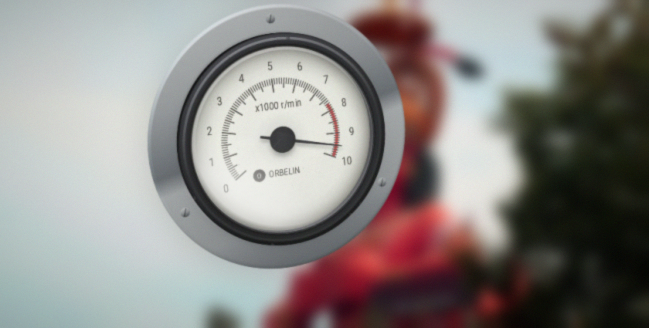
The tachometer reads 9500,rpm
